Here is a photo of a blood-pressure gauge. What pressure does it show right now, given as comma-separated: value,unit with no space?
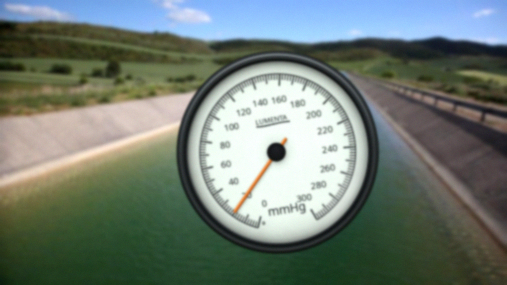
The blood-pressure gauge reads 20,mmHg
